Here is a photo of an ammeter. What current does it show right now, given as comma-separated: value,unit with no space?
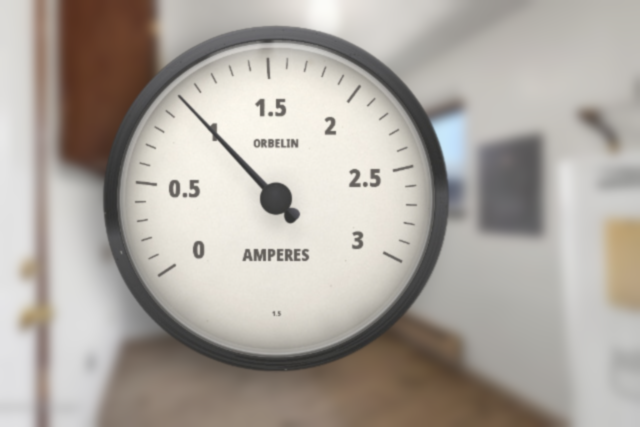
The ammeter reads 1,A
